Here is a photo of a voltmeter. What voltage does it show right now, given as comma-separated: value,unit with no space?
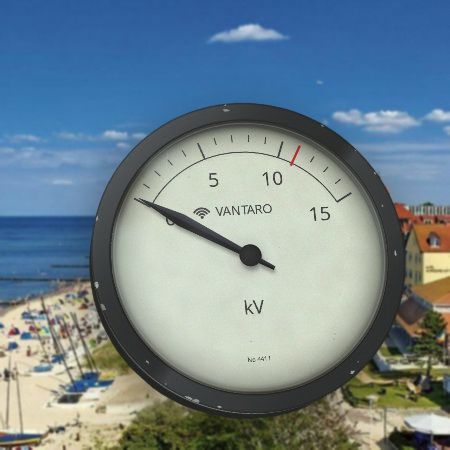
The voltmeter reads 0,kV
